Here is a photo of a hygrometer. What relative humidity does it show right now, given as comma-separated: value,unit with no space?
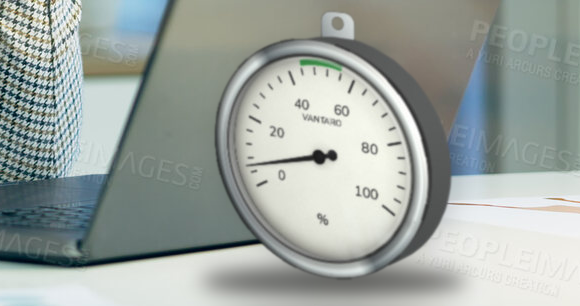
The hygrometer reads 6,%
